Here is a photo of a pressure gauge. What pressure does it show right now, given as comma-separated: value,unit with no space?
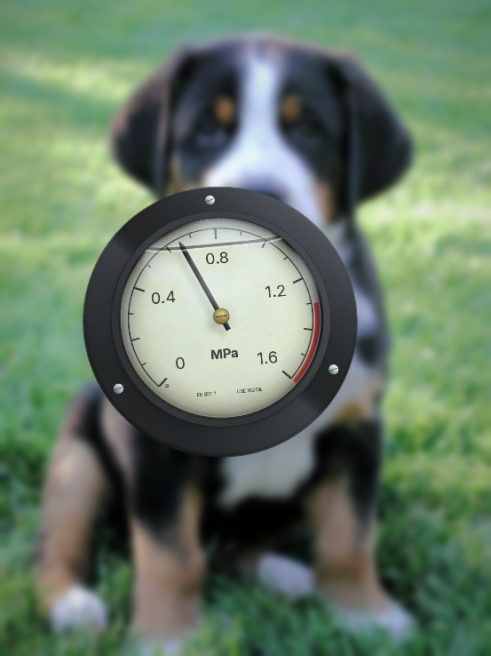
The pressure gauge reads 0.65,MPa
